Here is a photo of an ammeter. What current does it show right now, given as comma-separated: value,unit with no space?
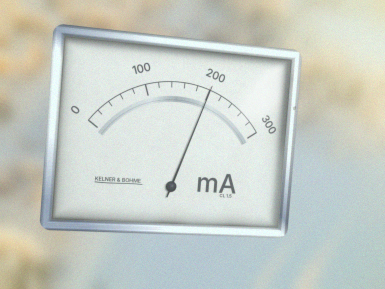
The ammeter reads 200,mA
